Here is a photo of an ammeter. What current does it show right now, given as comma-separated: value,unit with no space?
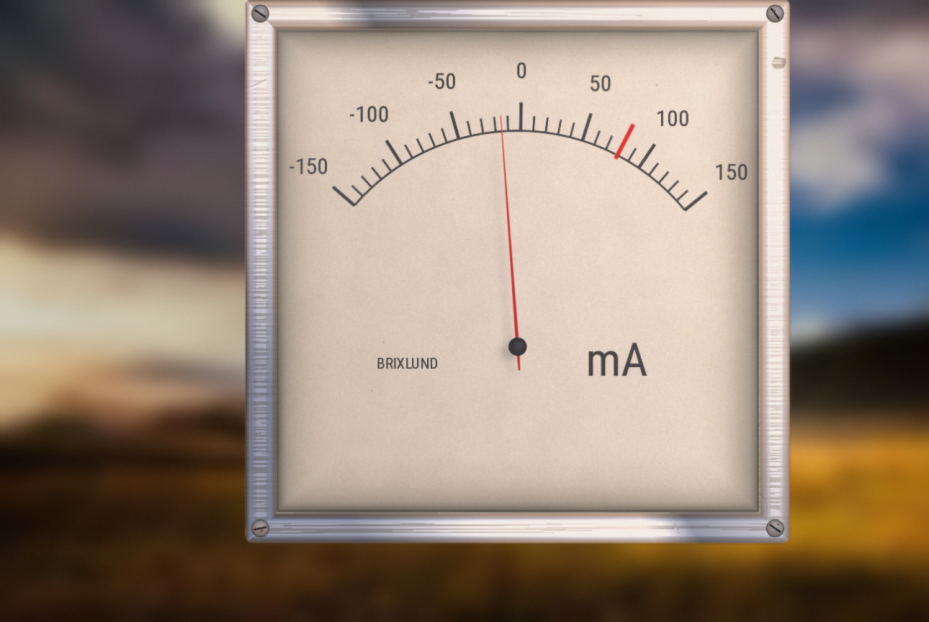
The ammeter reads -15,mA
